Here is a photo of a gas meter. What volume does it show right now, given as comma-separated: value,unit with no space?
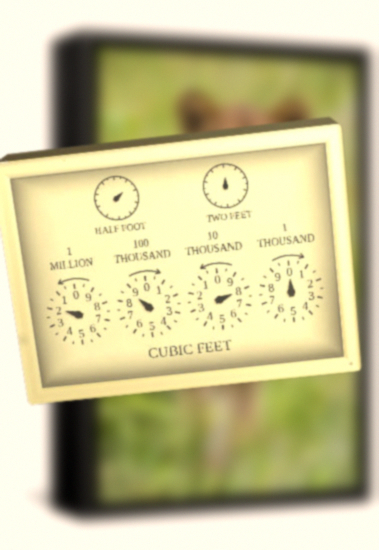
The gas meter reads 188000,ft³
